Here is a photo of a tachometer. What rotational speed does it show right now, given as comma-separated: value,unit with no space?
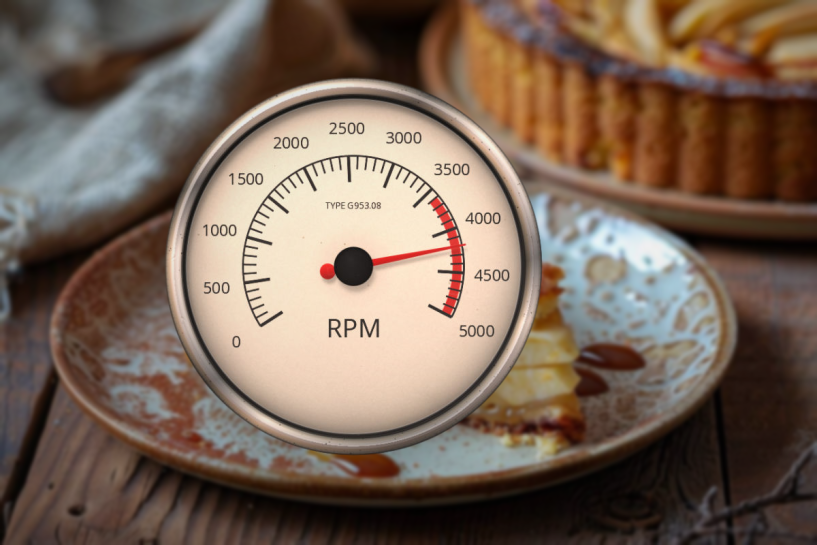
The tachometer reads 4200,rpm
